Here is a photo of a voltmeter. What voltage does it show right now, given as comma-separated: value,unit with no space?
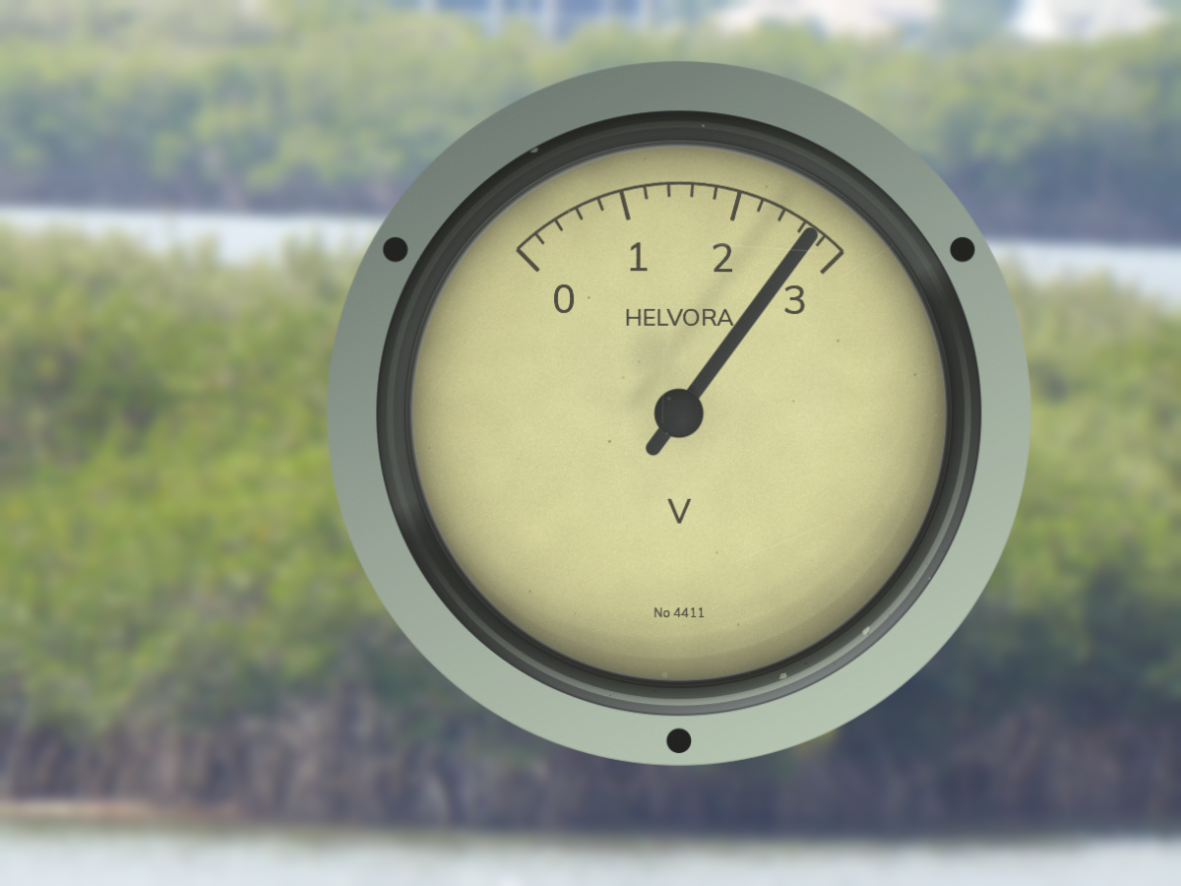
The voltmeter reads 2.7,V
